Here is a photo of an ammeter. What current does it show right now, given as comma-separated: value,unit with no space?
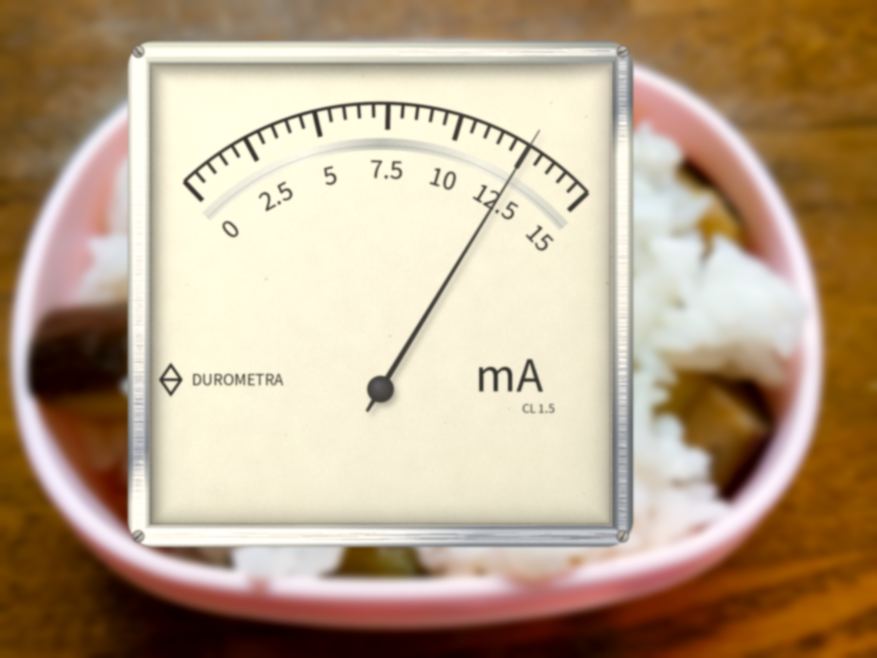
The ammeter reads 12.5,mA
